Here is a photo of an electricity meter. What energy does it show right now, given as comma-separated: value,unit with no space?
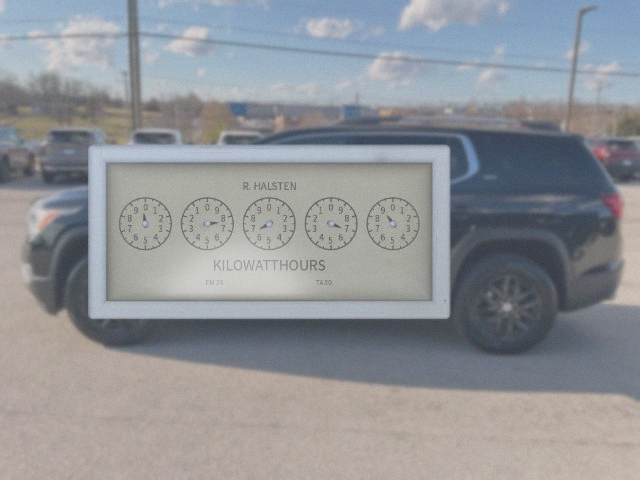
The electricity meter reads 97669,kWh
